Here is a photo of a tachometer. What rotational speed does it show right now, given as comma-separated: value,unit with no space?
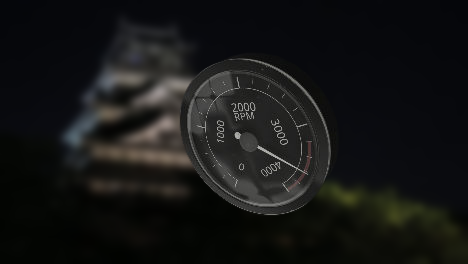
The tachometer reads 3600,rpm
